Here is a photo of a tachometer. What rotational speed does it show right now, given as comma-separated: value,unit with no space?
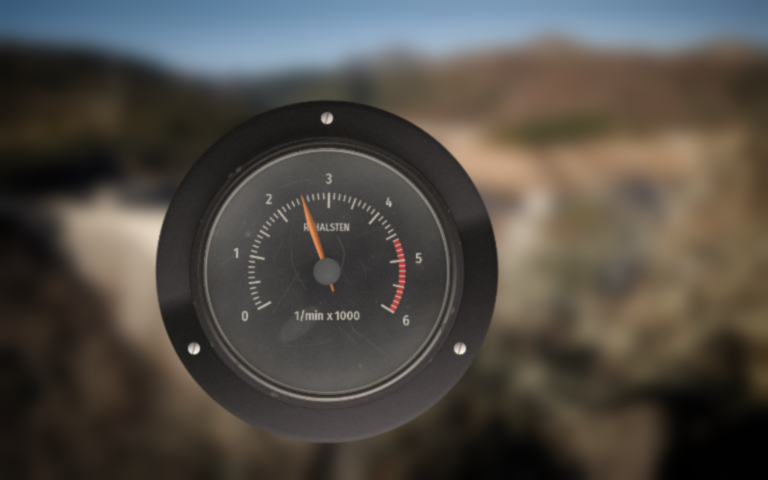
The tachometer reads 2500,rpm
